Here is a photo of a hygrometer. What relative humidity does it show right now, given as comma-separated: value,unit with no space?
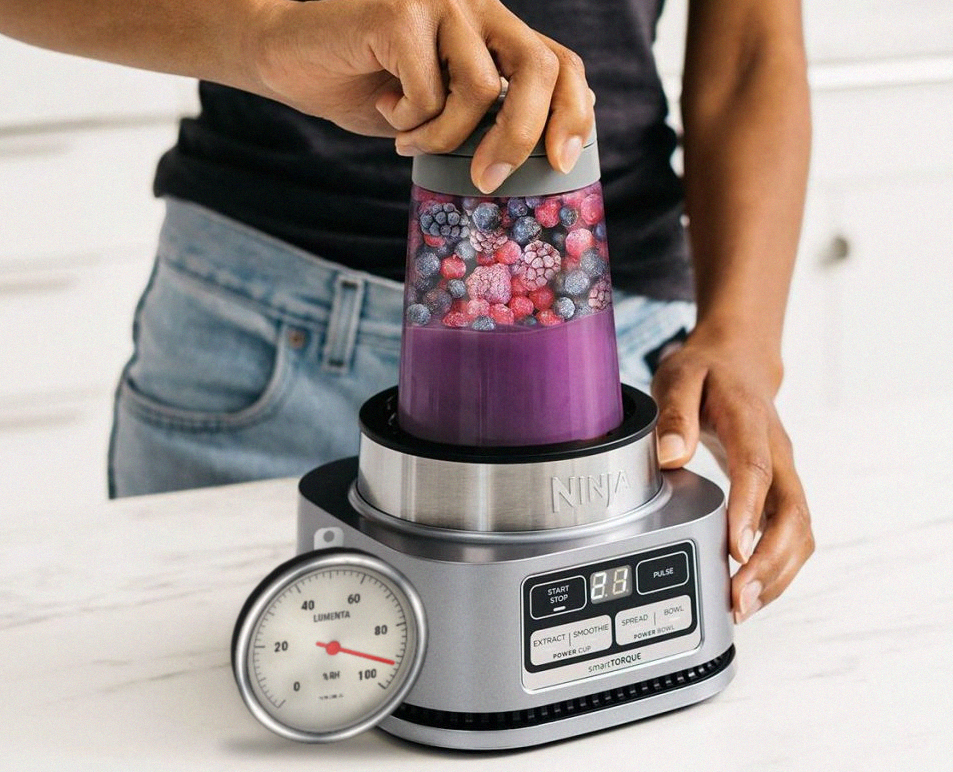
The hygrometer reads 92,%
